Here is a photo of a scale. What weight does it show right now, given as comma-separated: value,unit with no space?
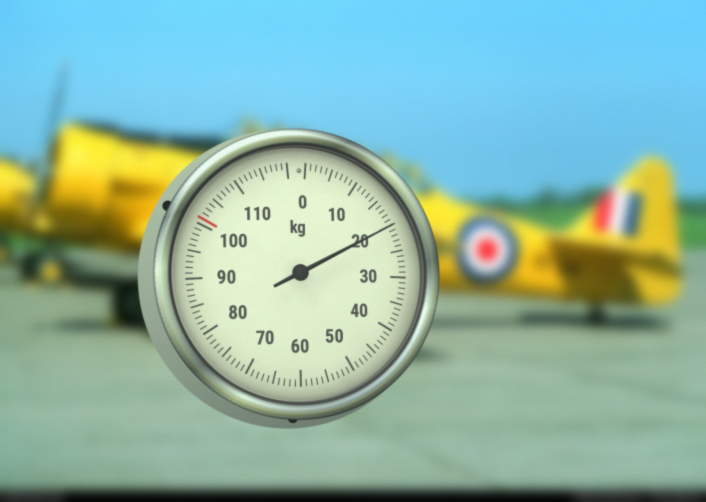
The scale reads 20,kg
